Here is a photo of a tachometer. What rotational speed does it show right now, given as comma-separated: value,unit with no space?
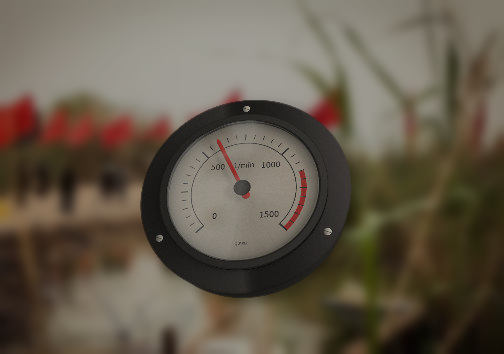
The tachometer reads 600,rpm
